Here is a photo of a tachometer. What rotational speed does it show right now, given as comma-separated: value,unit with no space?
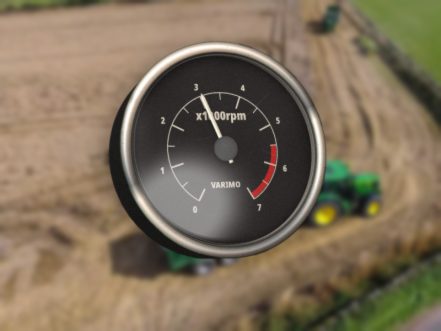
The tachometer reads 3000,rpm
